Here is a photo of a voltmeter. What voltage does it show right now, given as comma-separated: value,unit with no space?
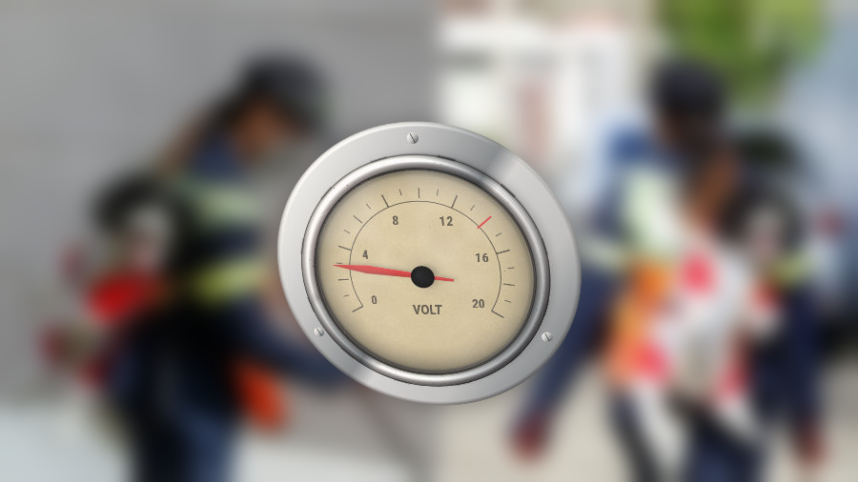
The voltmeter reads 3,V
